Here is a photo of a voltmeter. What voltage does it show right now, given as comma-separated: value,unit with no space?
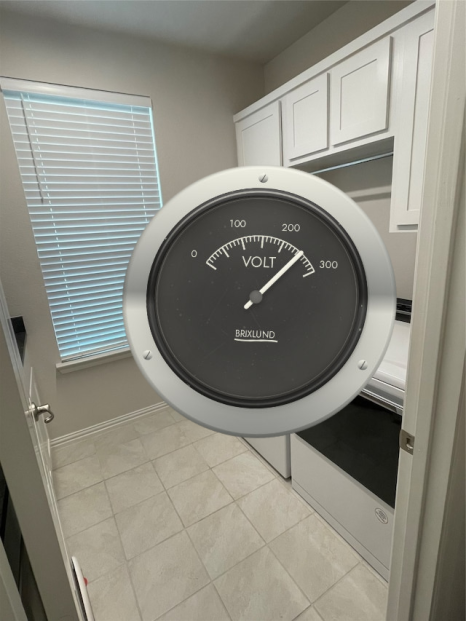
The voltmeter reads 250,V
